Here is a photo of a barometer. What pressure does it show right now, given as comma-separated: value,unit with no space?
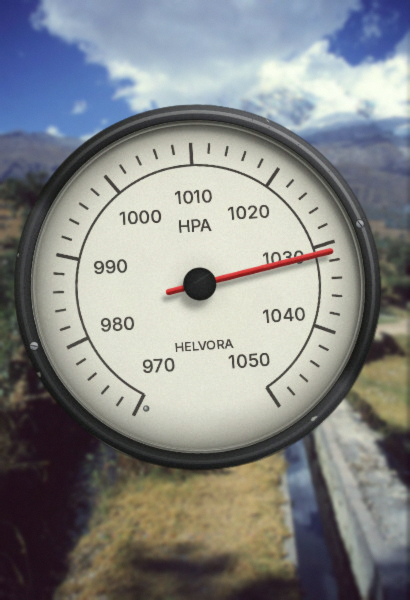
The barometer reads 1031,hPa
